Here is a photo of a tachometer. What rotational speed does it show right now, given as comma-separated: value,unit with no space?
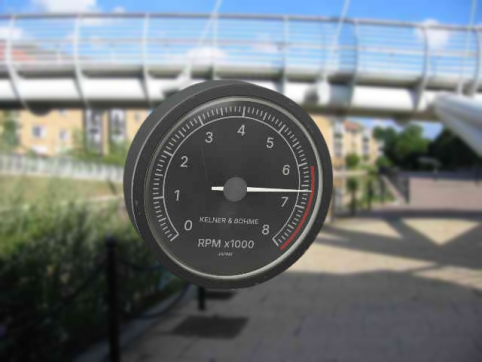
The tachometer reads 6600,rpm
